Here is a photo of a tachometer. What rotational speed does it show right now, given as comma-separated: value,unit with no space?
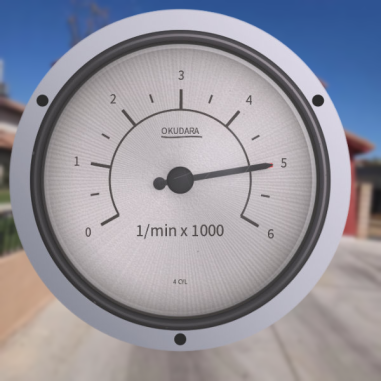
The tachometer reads 5000,rpm
